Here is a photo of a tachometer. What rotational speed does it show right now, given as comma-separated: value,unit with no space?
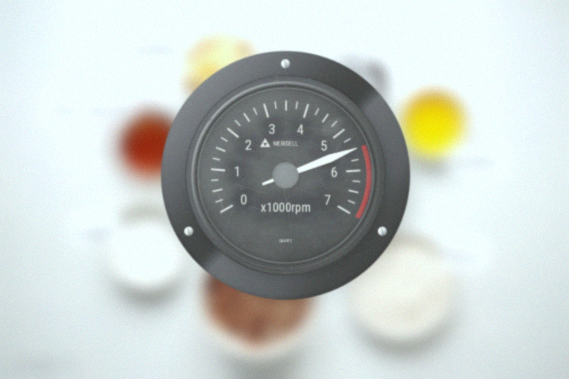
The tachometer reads 5500,rpm
